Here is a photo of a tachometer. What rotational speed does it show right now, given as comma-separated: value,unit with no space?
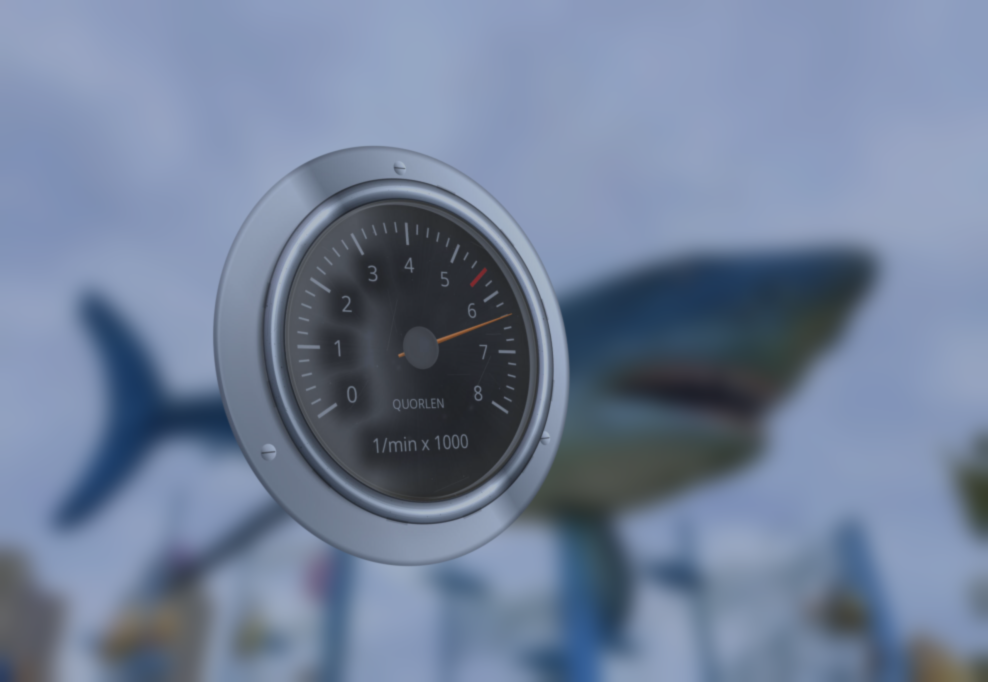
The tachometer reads 6400,rpm
